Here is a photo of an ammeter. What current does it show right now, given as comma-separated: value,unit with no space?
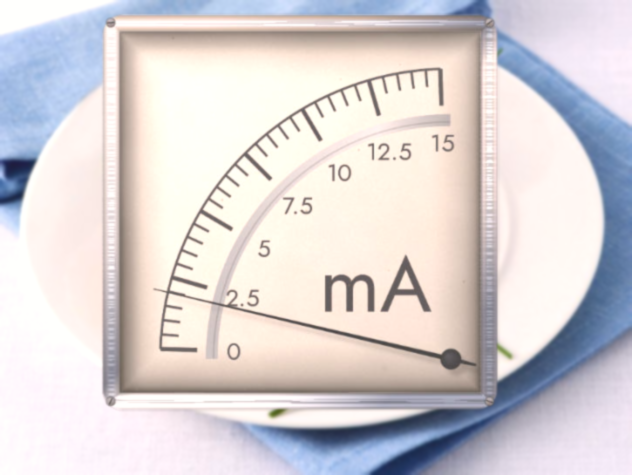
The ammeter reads 2,mA
